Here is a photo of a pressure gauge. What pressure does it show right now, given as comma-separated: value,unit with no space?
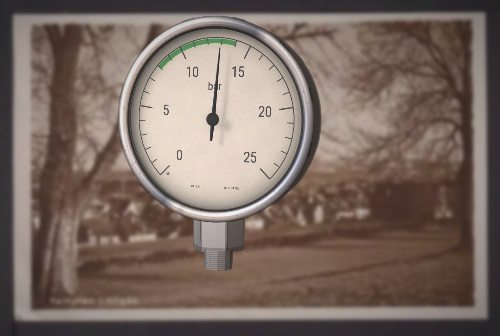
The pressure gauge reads 13,bar
